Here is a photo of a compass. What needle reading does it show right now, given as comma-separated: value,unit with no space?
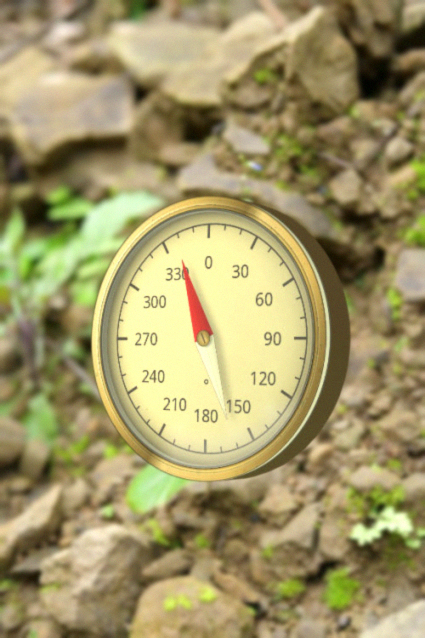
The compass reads 340,°
